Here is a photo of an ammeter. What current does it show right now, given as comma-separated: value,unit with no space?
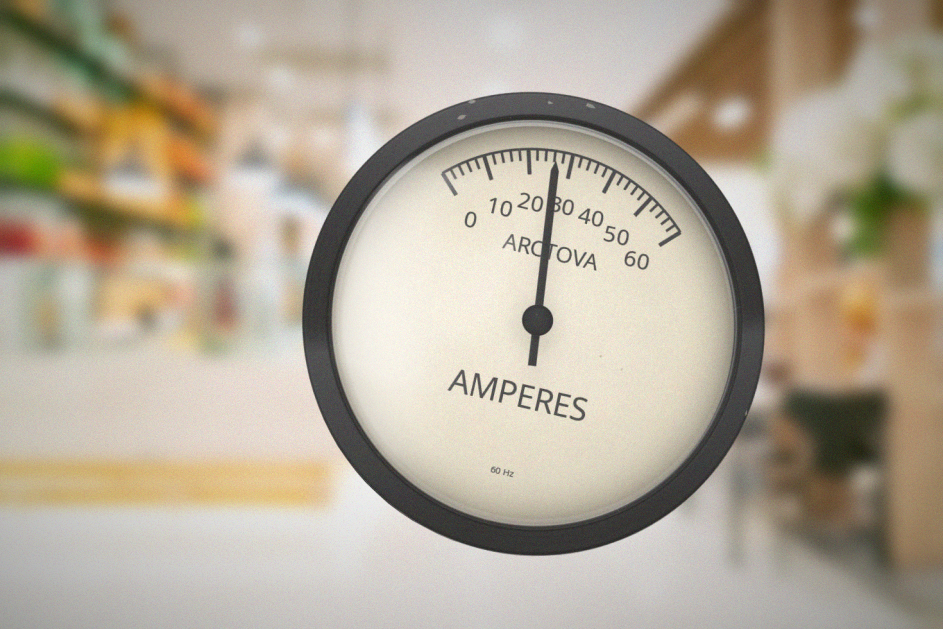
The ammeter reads 26,A
